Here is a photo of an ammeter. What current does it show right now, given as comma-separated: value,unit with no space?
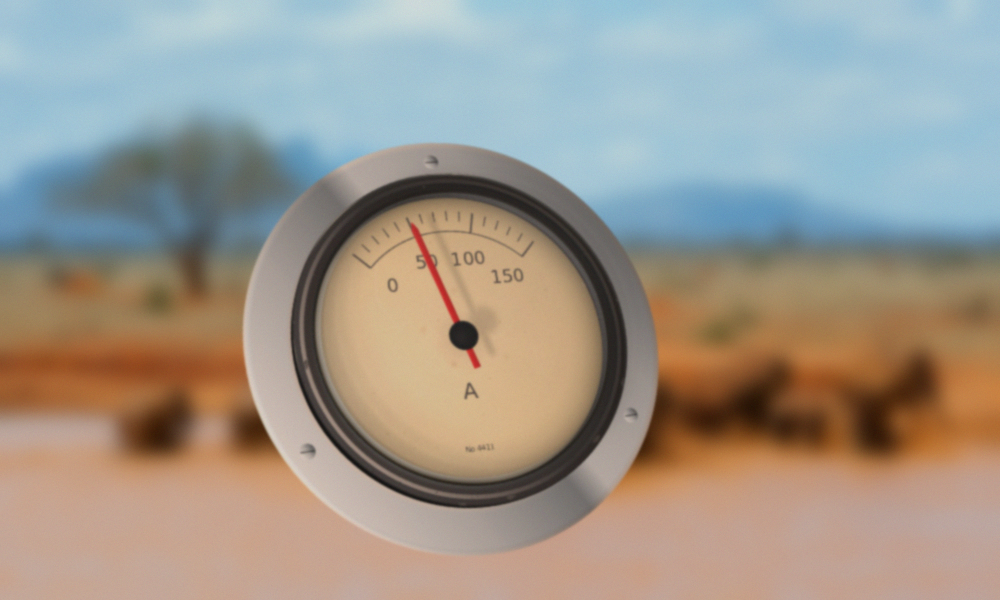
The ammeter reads 50,A
